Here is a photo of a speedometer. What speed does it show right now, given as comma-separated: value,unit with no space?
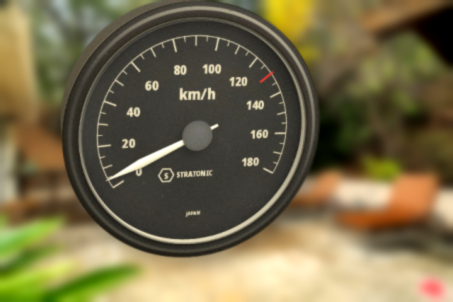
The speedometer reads 5,km/h
